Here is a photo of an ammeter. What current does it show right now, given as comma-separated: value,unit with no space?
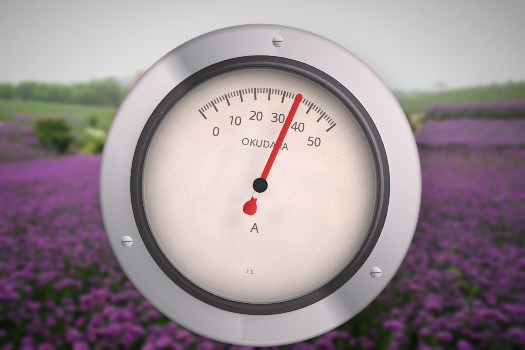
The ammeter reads 35,A
